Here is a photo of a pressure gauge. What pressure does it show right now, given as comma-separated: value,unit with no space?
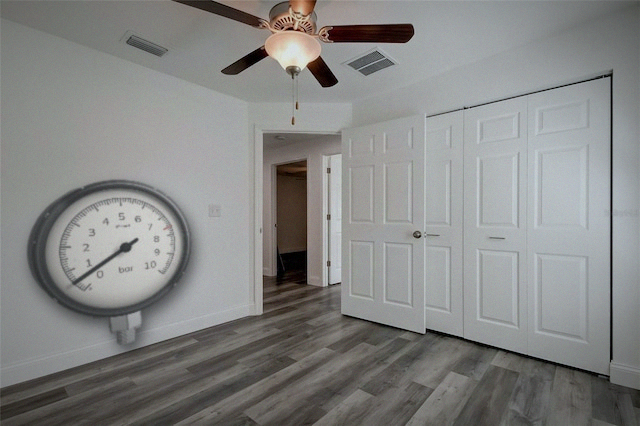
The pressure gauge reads 0.5,bar
